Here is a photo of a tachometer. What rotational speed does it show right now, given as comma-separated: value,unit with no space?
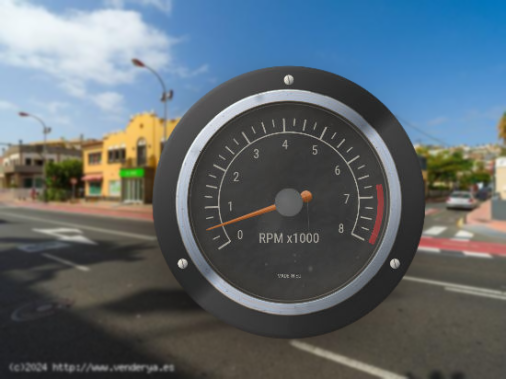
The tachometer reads 500,rpm
